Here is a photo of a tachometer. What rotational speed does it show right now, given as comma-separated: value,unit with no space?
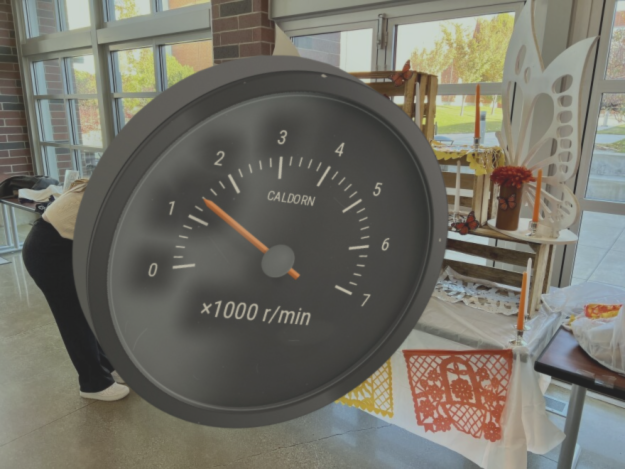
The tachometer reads 1400,rpm
